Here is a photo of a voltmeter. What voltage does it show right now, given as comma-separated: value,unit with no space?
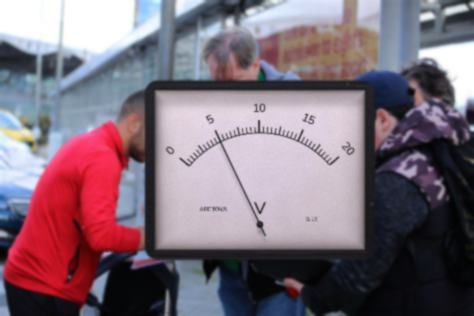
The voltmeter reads 5,V
